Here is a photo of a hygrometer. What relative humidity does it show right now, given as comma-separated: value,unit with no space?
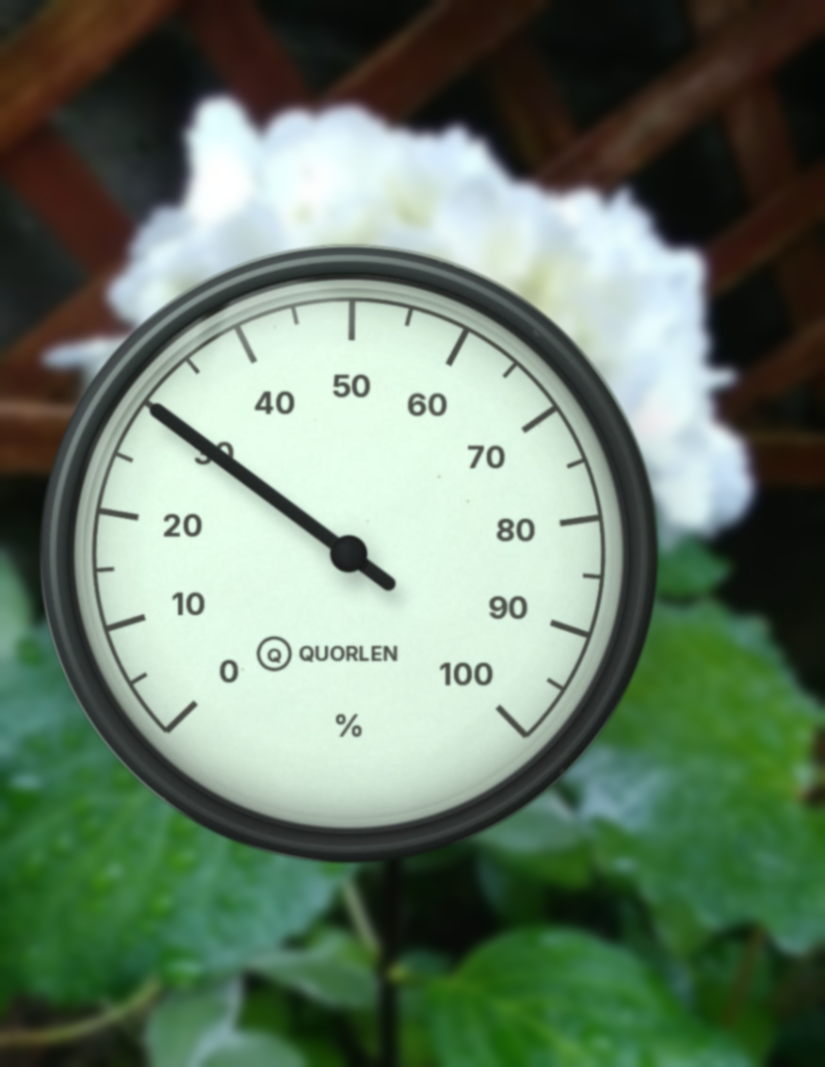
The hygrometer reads 30,%
